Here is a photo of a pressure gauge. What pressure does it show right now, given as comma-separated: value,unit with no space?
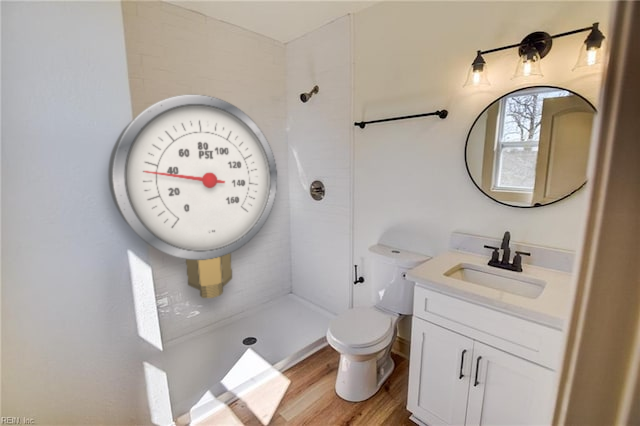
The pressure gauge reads 35,psi
